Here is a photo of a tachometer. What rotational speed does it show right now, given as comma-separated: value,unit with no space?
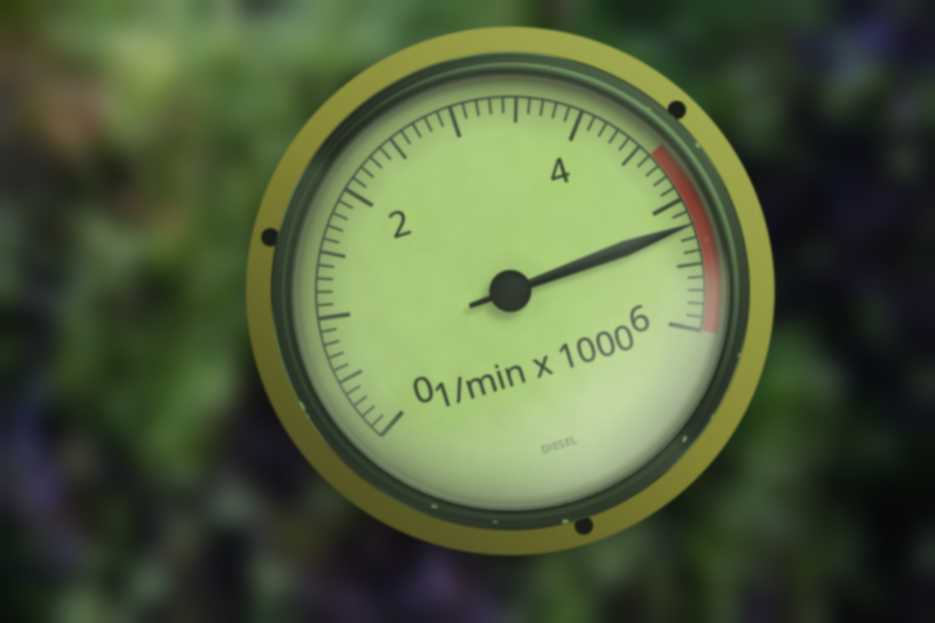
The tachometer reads 5200,rpm
